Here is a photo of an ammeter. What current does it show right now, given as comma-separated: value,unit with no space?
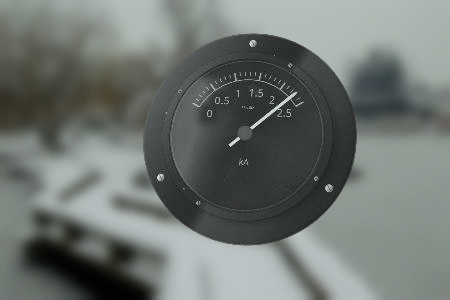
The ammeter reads 2.3,kA
